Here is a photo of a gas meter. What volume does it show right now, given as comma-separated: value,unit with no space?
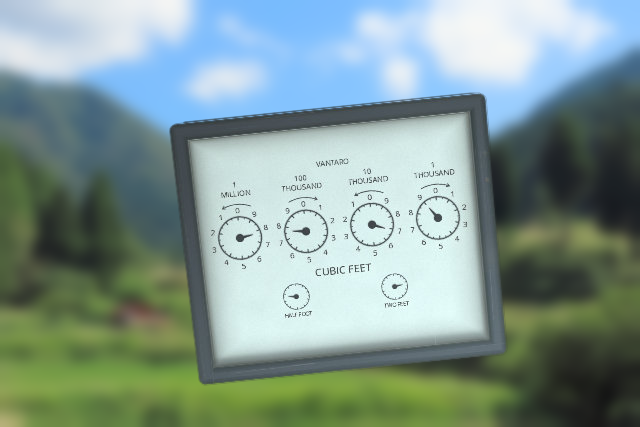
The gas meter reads 776900,ft³
